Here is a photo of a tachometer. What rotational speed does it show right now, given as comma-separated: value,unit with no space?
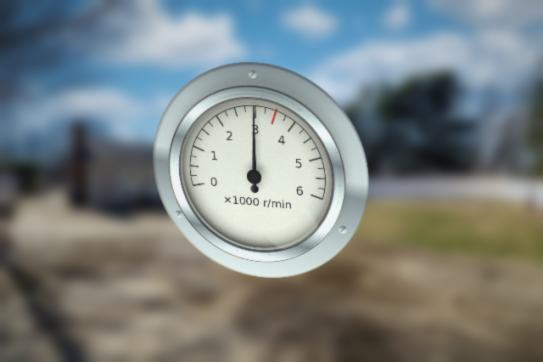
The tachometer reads 3000,rpm
